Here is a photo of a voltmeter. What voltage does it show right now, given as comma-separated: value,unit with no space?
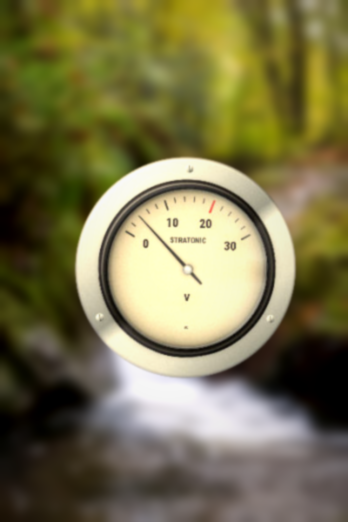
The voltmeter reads 4,V
